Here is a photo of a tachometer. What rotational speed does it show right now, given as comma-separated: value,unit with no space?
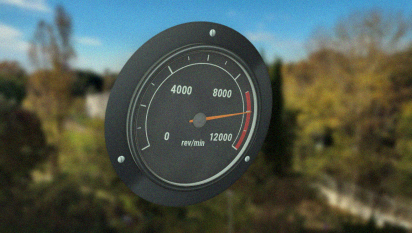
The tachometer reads 10000,rpm
